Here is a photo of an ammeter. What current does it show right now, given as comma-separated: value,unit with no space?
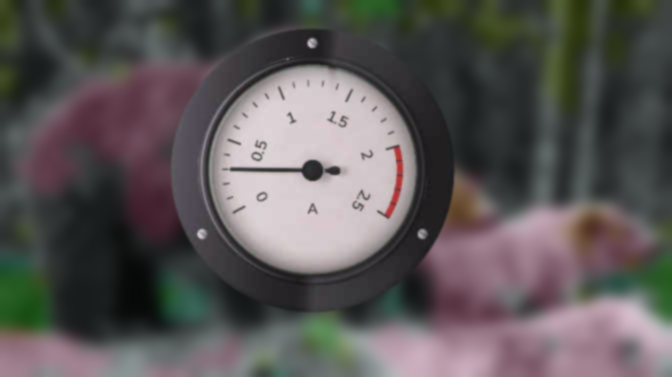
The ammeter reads 0.3,A
